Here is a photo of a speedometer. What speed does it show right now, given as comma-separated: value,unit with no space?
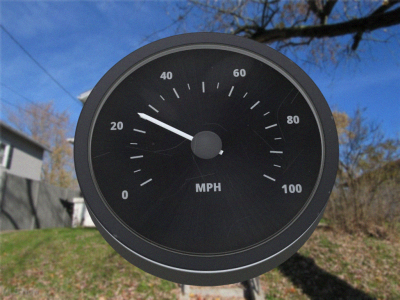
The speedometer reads 25,mph
